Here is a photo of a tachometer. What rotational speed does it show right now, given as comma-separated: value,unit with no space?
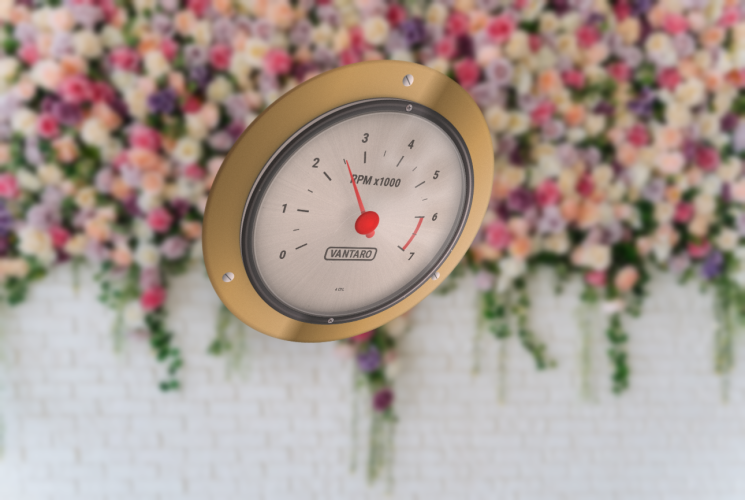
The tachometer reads 2500,rpm
